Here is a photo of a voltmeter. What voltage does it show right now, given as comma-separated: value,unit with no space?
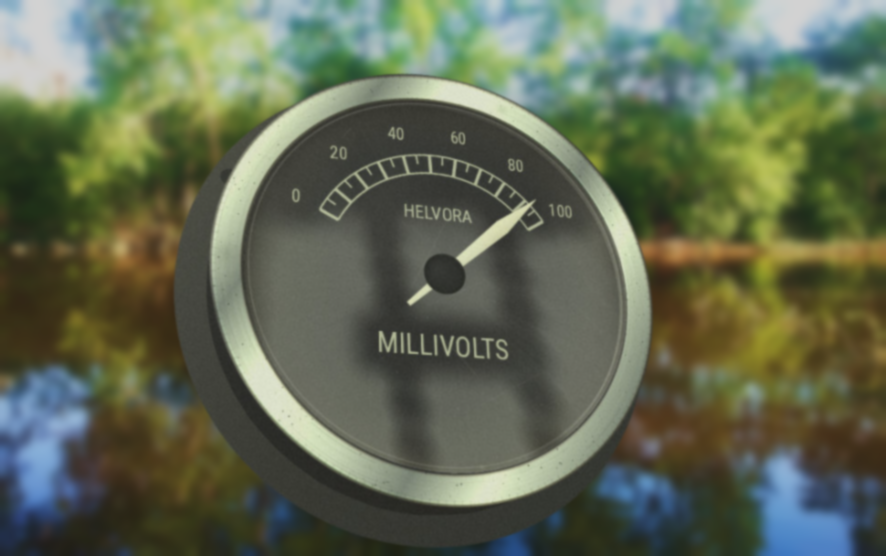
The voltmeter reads 92.5,mV
